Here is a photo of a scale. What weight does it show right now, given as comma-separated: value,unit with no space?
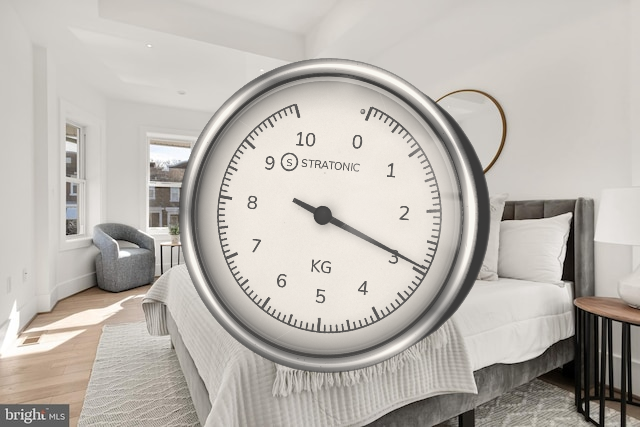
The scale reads 2.9,kg
